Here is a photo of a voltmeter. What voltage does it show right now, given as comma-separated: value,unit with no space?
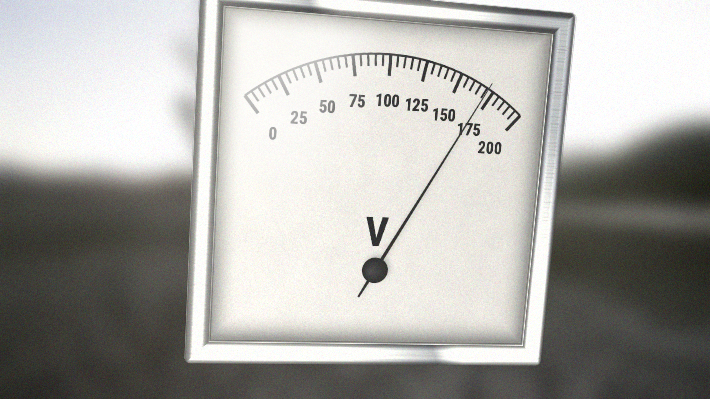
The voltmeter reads 170,V
